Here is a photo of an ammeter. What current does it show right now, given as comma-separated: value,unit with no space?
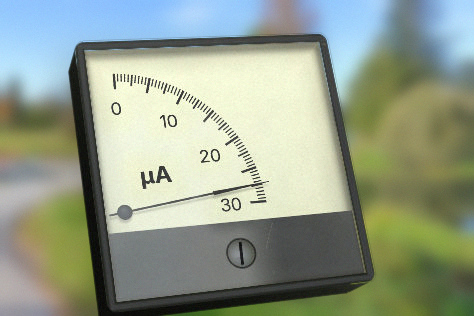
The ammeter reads 27.5,µA
